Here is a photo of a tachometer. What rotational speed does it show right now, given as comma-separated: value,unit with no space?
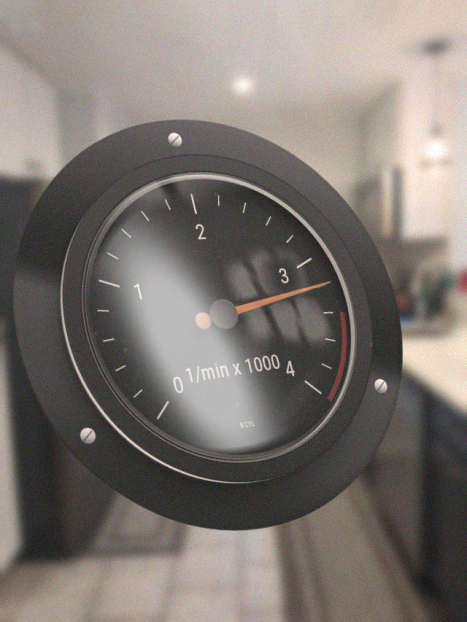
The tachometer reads 3200,rpm
